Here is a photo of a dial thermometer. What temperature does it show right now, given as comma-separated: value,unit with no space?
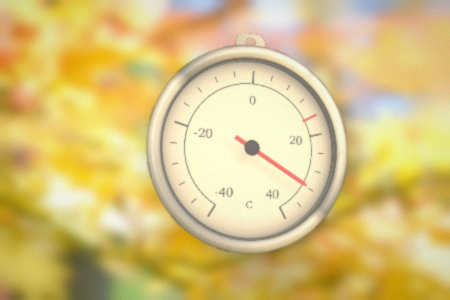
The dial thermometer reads 32,°C
